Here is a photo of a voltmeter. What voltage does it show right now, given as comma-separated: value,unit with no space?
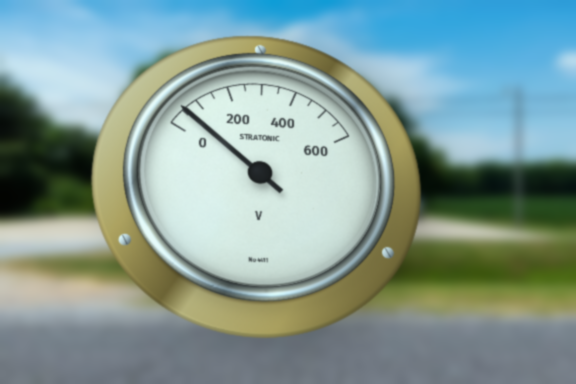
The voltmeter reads 50,V
